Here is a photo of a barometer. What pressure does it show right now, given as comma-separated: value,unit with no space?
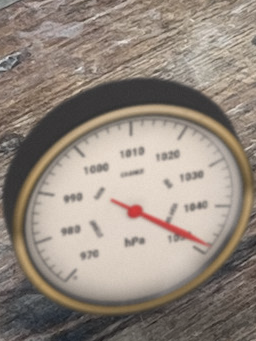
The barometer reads 1048,hPa
